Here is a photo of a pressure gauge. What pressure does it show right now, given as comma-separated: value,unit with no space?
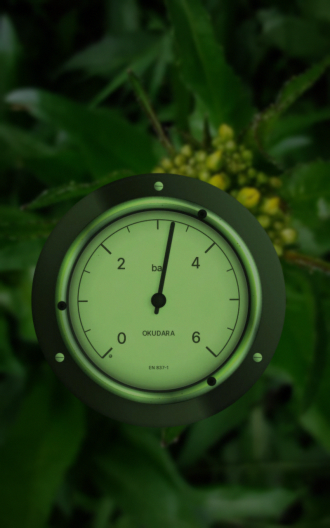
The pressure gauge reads 3.25,bar
